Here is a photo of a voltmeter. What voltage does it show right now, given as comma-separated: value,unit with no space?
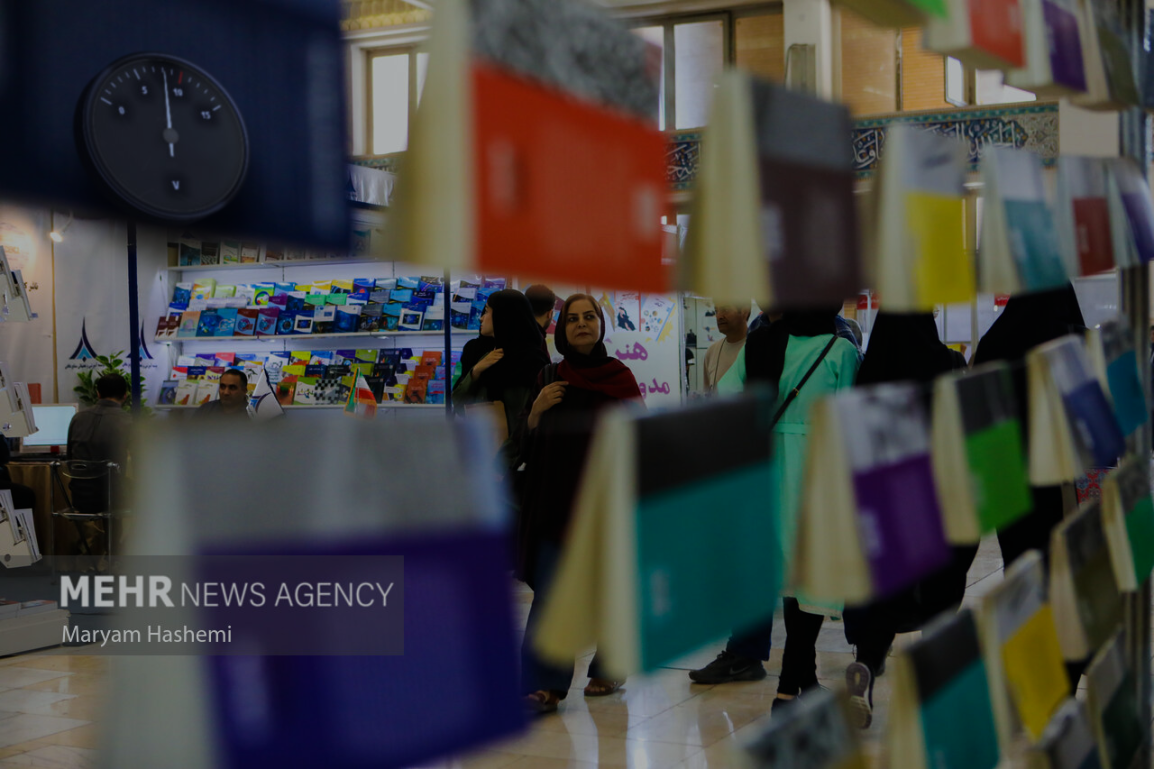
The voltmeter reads 8,V
